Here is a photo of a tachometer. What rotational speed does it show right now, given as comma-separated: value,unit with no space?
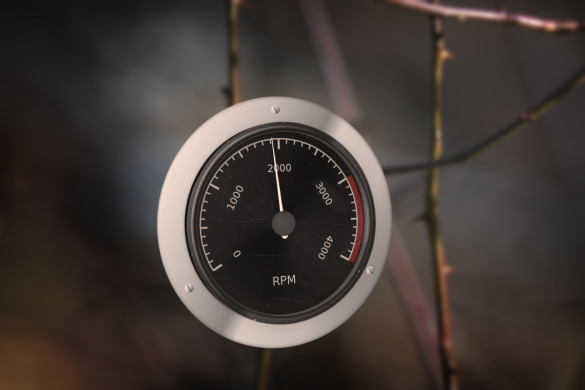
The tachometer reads 1900,rpm
